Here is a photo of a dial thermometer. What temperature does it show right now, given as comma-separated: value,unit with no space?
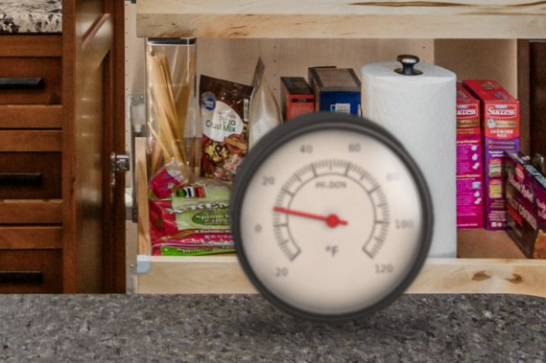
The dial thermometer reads 10,°F
